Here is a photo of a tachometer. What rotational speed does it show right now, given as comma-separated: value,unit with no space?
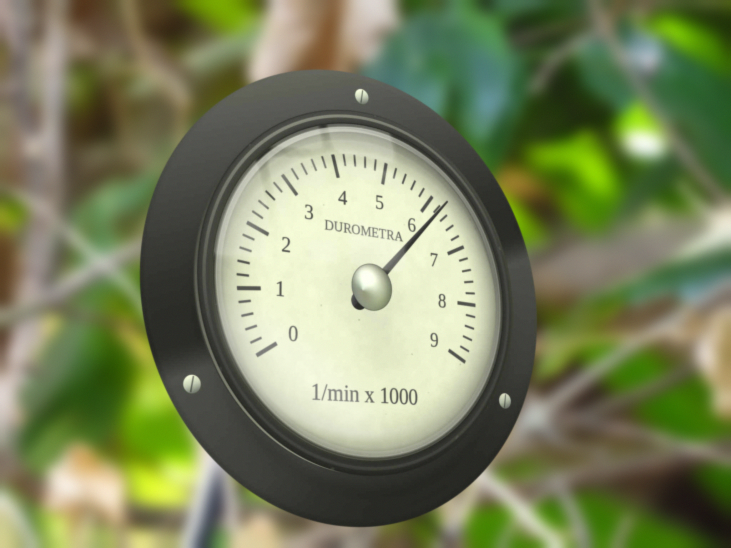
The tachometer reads 6200,rpm
